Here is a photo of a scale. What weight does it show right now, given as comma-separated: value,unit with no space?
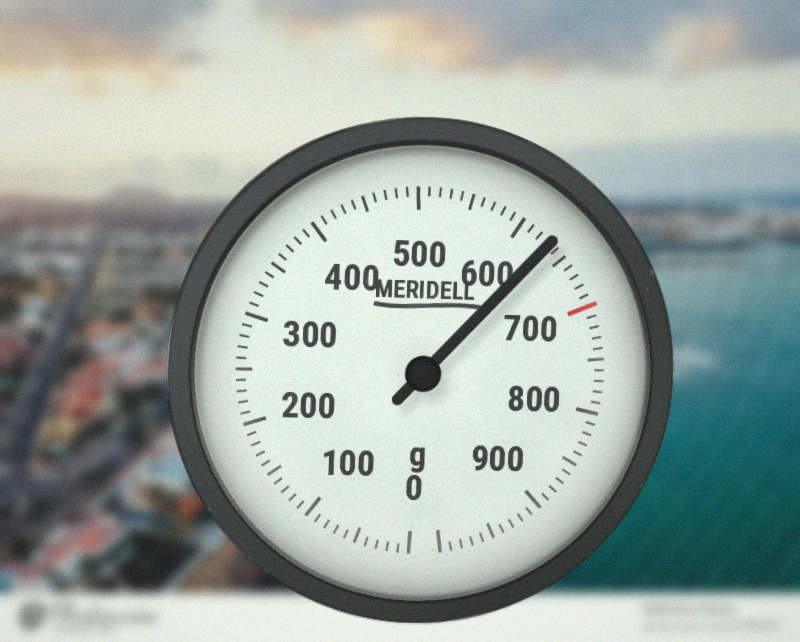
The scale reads 630,g
